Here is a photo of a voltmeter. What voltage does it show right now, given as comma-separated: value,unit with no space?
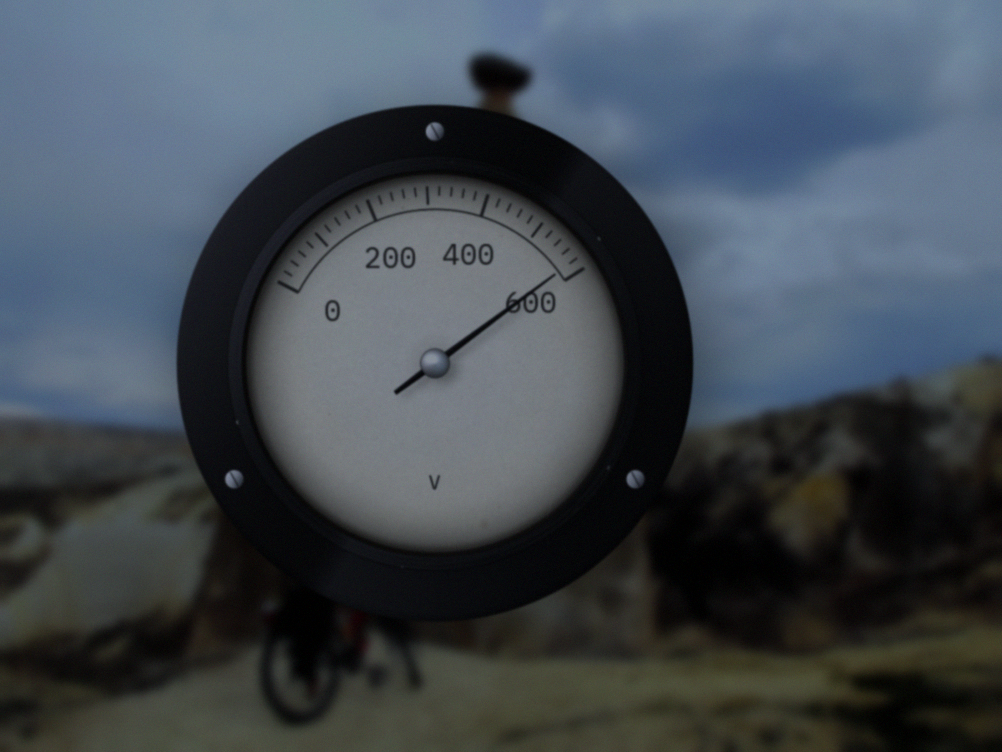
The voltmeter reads 580,V
